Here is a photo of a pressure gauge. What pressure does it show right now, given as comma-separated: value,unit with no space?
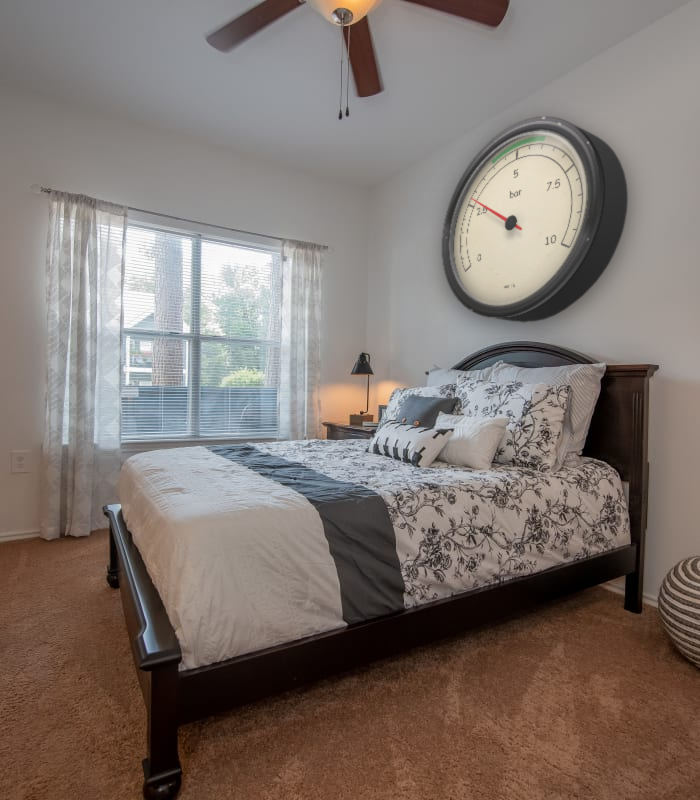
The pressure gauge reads 2.75,bar
